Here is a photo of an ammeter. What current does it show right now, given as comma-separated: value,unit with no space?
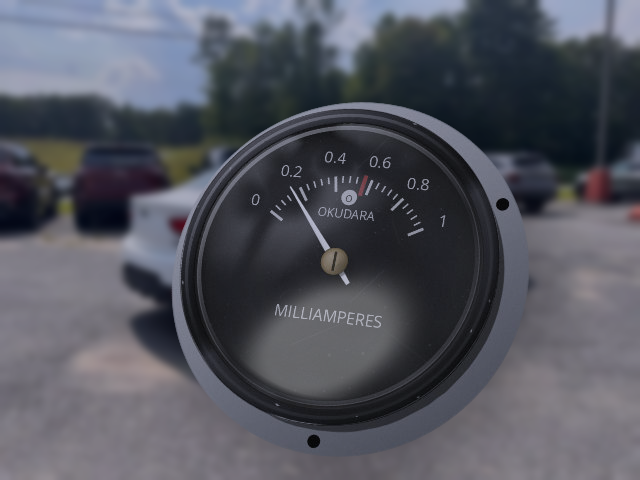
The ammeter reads 0.16,mA
